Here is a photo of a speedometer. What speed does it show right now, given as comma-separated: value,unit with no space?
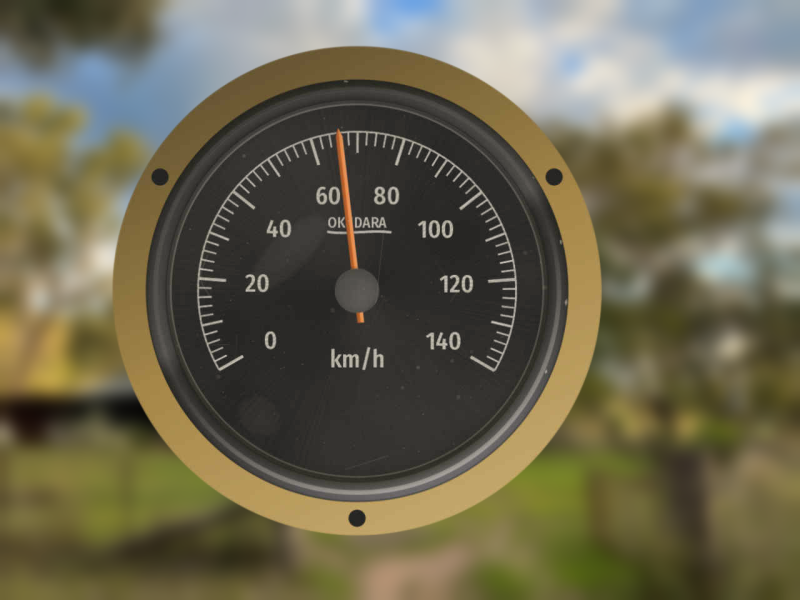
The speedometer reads 66,km/h
